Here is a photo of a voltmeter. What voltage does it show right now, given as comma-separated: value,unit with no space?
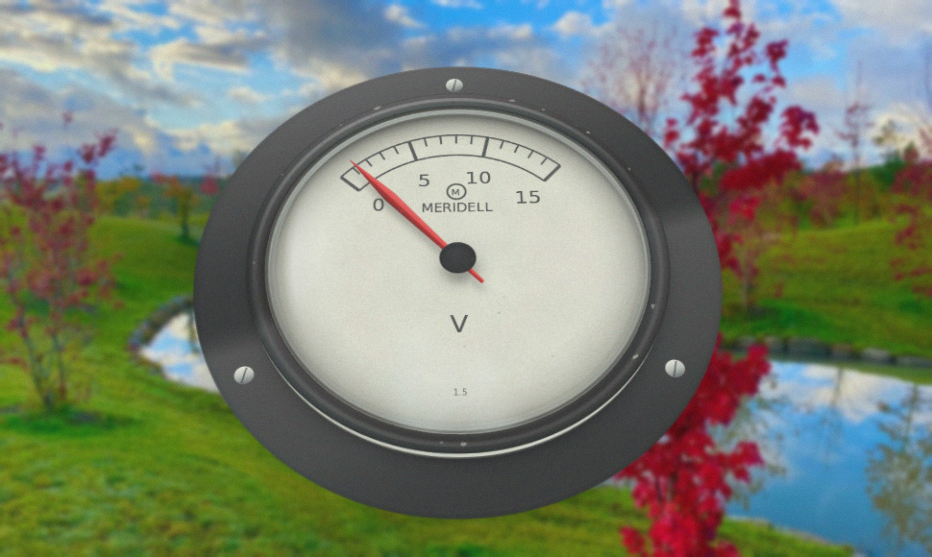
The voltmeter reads 1,V
